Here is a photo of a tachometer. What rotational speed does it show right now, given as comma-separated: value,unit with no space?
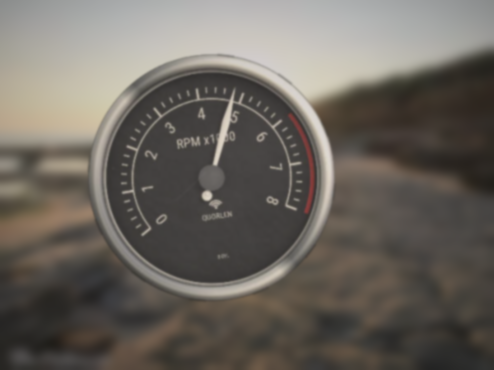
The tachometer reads 4800,rpm
